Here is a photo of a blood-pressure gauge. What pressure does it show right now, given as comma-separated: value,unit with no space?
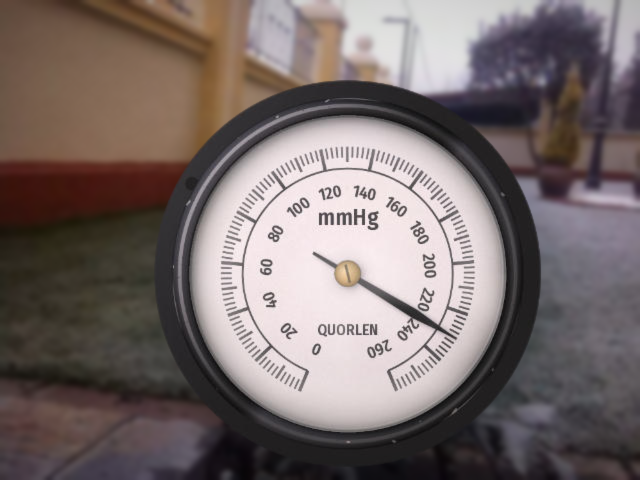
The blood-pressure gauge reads 230,mmHg
